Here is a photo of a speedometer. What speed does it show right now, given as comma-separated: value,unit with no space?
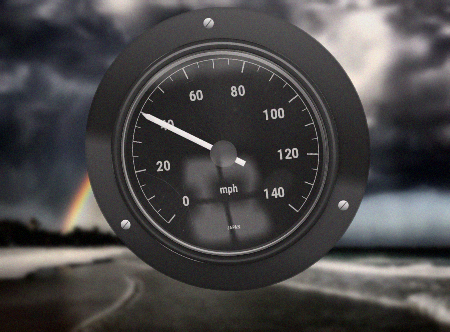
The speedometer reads 40,mph
